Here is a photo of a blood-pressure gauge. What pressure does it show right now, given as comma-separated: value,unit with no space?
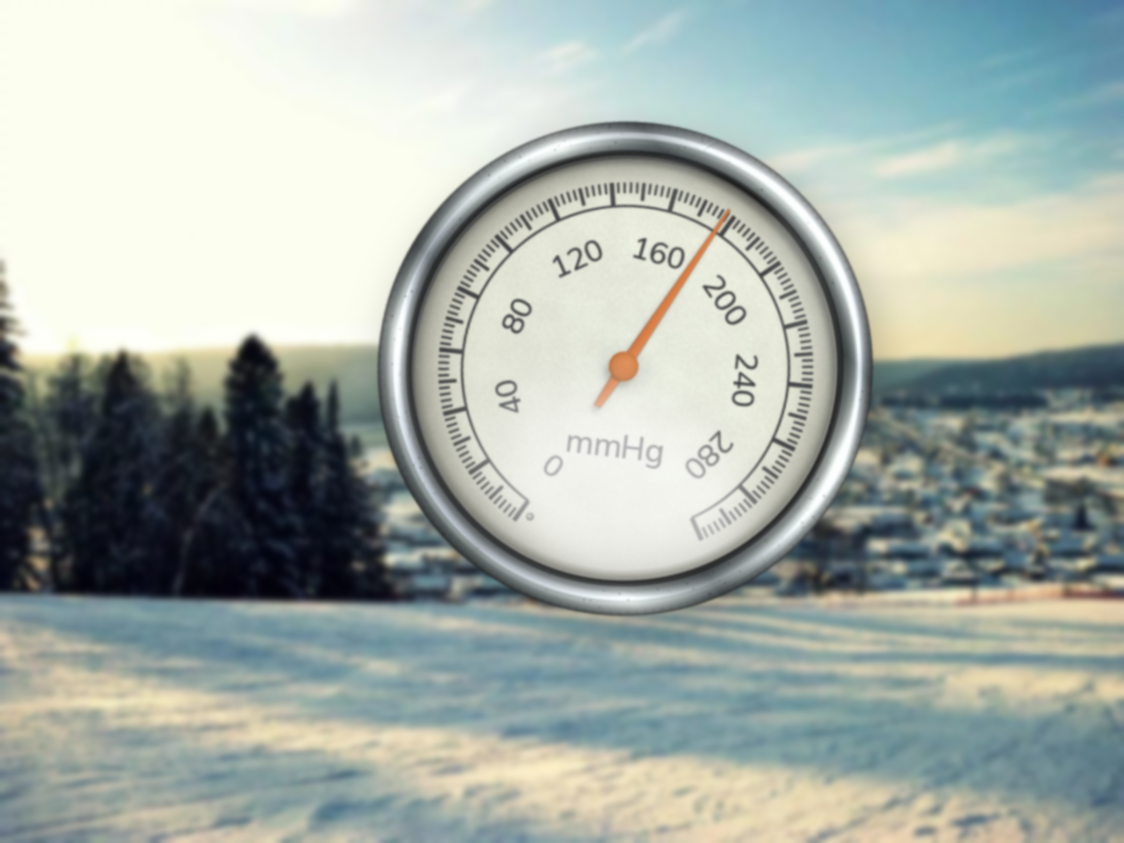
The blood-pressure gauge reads 178,mmHg
